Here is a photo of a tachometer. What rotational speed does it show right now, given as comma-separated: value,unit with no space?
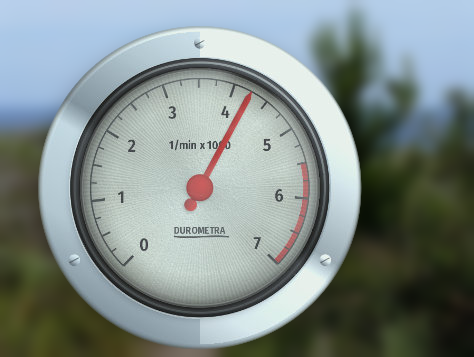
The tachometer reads 4250,rpm
